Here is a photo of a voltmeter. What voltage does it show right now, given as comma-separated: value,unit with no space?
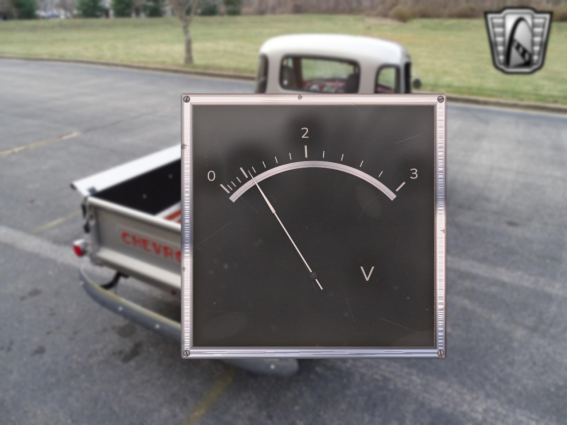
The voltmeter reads 1.1,V
